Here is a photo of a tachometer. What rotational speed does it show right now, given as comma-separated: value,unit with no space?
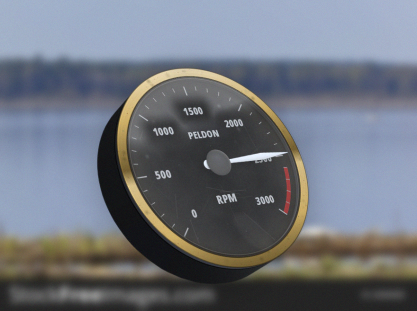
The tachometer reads 2500,rpm
